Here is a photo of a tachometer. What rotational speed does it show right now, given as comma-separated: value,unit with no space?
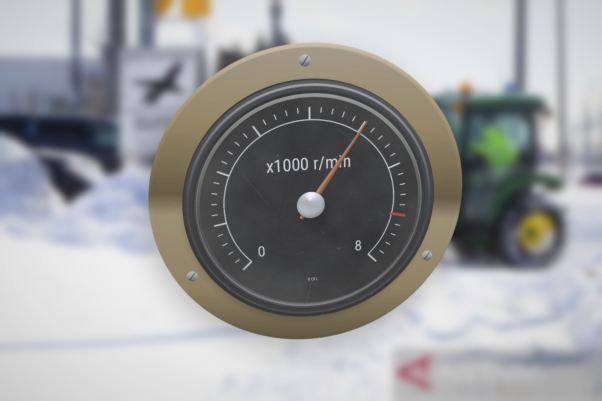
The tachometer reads 5000,rpm
